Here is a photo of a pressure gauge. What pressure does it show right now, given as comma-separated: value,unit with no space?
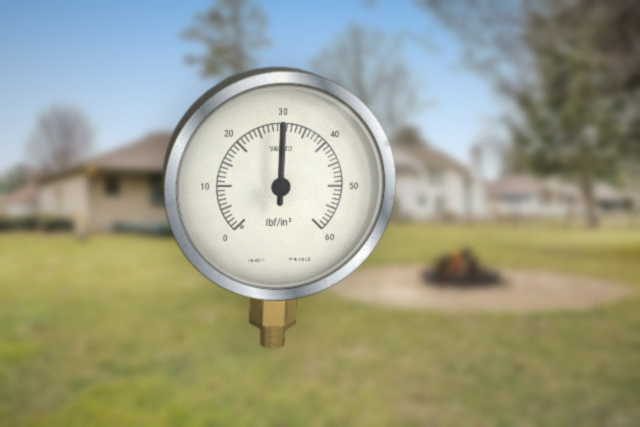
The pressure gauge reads 30,psi
